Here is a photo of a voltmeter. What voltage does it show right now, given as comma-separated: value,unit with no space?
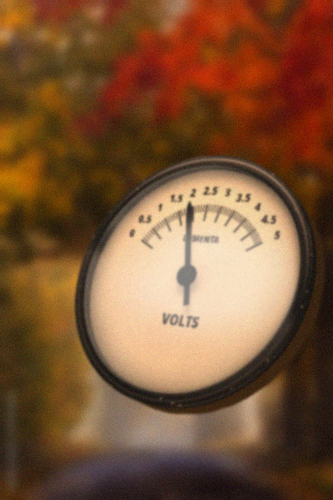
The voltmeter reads 2,V
